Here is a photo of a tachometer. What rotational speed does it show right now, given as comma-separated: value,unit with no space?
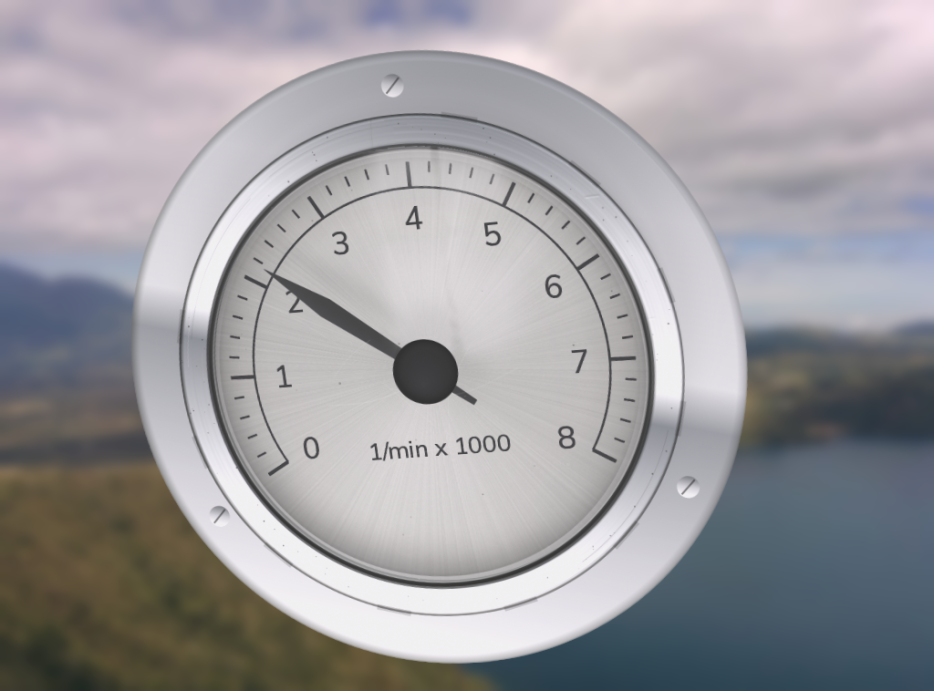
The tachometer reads 2200,rpm
